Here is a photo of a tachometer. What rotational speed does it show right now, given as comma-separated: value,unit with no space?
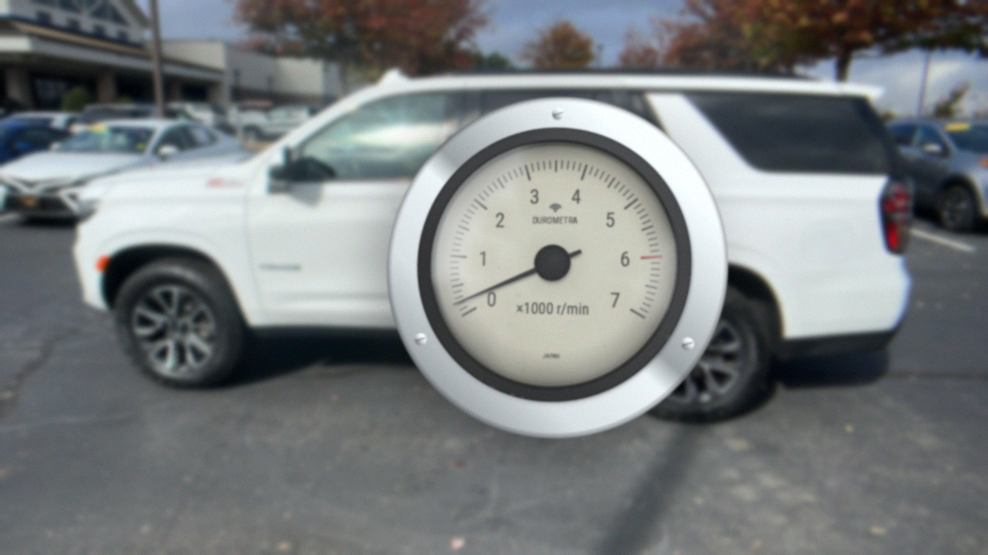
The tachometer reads 200,rpm
